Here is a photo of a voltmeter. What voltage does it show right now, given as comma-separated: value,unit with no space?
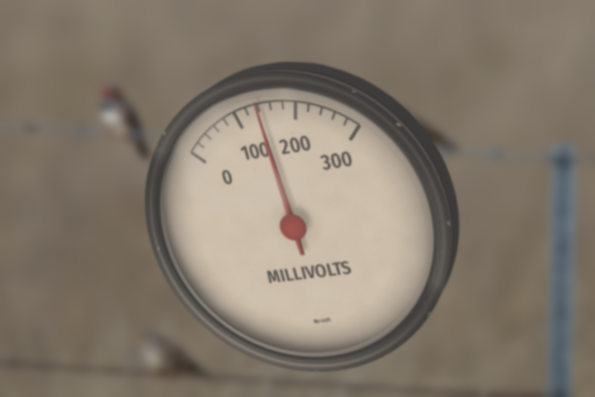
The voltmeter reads 140,mV
